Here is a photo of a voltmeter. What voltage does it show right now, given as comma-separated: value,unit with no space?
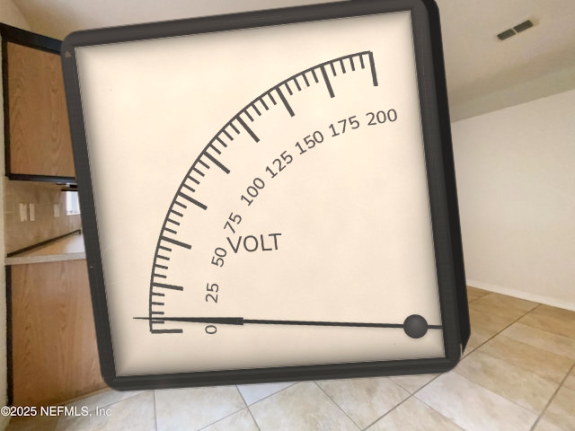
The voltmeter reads 7.5,V
